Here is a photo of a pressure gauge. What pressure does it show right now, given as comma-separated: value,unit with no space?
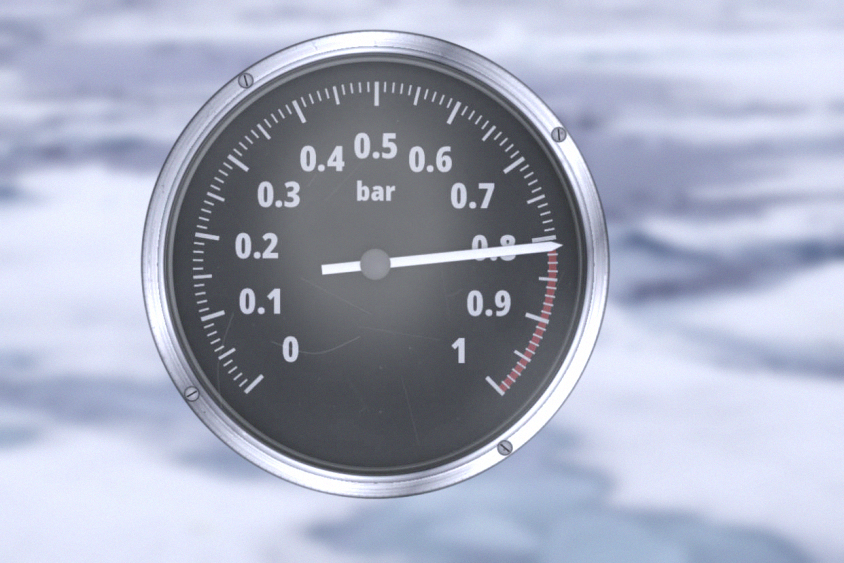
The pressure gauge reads 0.81,bar
